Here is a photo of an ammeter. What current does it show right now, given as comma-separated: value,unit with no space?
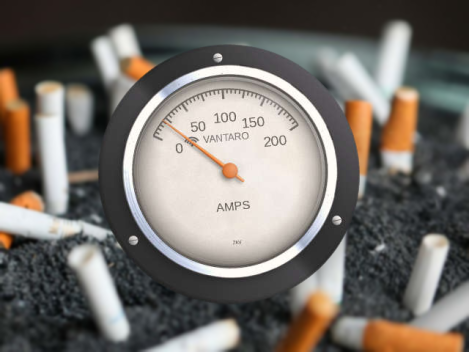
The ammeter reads 20,A
